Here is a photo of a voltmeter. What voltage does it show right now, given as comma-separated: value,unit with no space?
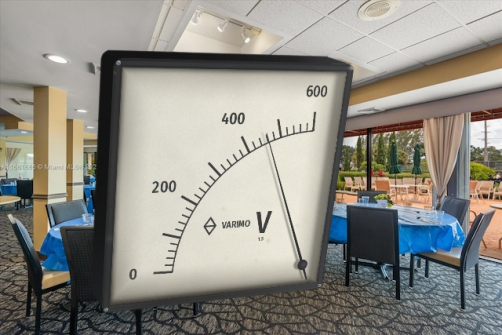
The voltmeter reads 460,V
